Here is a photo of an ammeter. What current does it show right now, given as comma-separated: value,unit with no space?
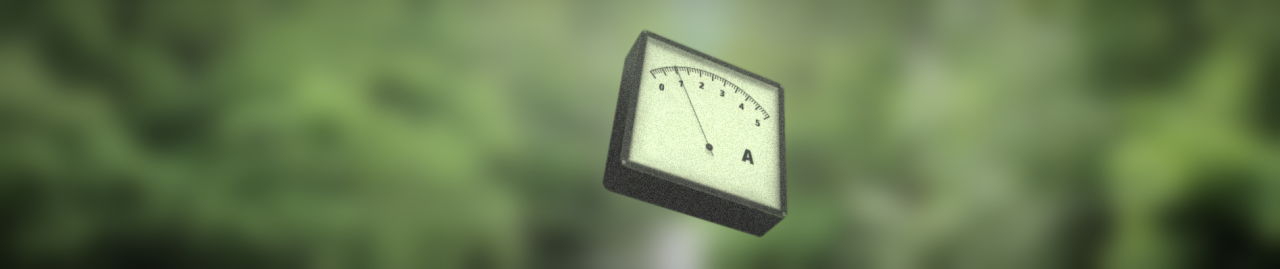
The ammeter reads 1,A
